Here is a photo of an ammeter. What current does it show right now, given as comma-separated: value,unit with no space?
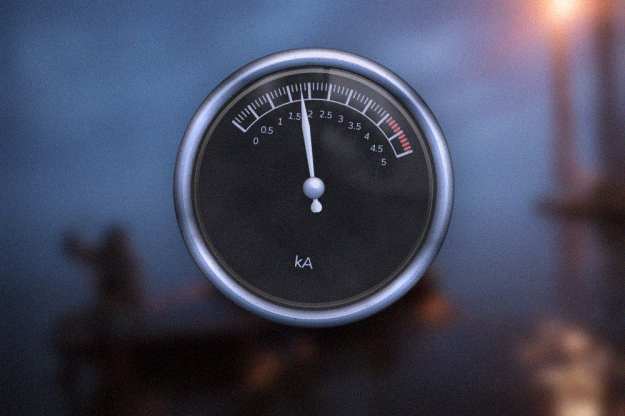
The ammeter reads 1.8,kA
